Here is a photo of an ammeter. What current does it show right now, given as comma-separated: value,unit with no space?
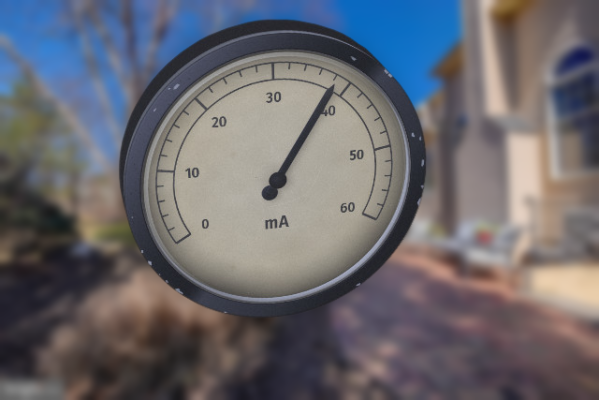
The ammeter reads 38,mA
